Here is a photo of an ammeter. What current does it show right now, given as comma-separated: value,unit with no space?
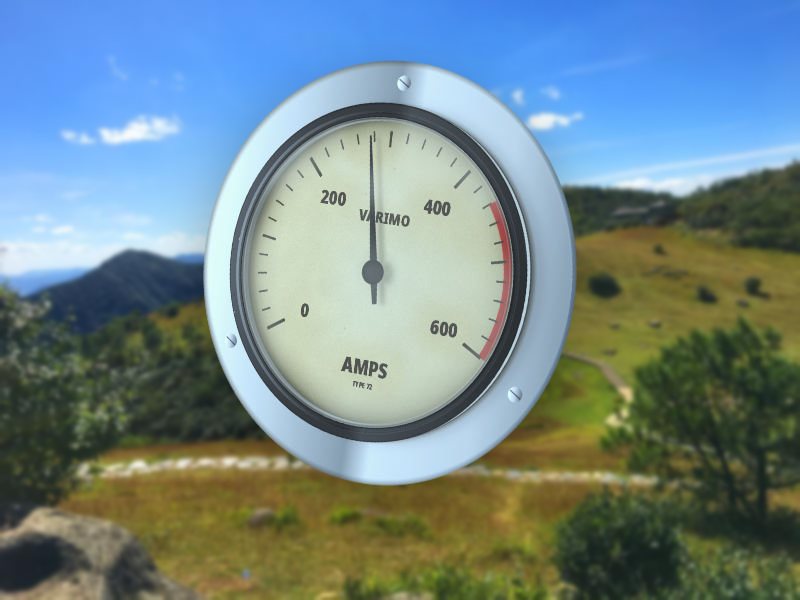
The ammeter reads 280,A
